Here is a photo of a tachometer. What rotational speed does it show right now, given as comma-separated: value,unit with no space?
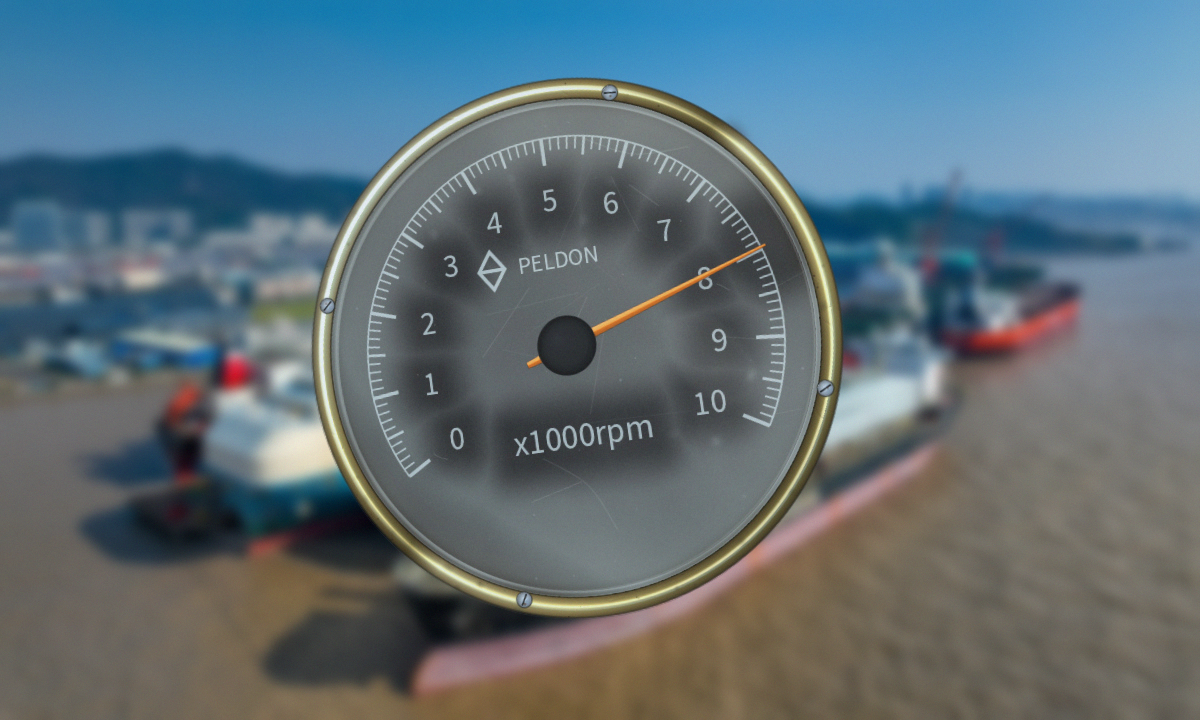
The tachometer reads 8000,rpm
